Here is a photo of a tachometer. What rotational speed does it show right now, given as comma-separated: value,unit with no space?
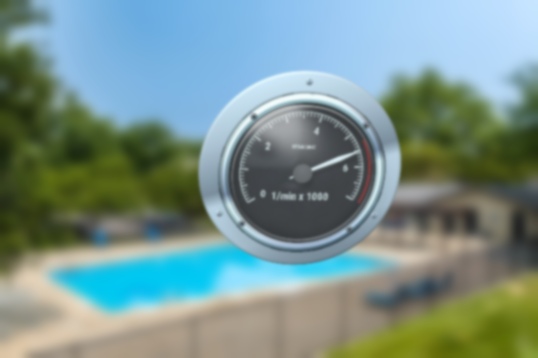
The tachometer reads 5500,rpm
